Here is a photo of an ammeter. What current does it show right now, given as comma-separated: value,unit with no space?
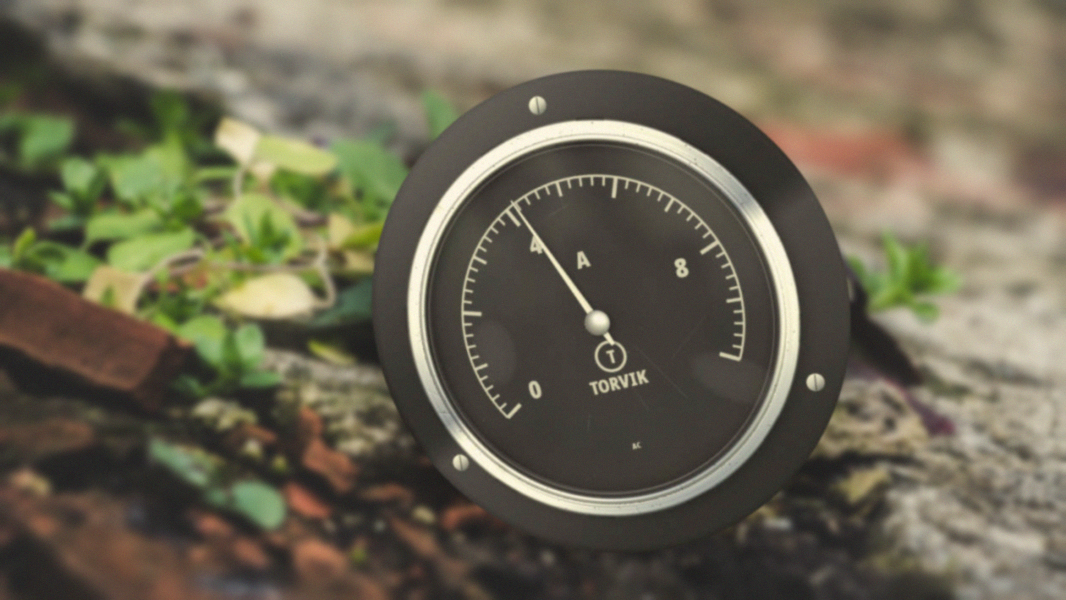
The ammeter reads 4.2,A
